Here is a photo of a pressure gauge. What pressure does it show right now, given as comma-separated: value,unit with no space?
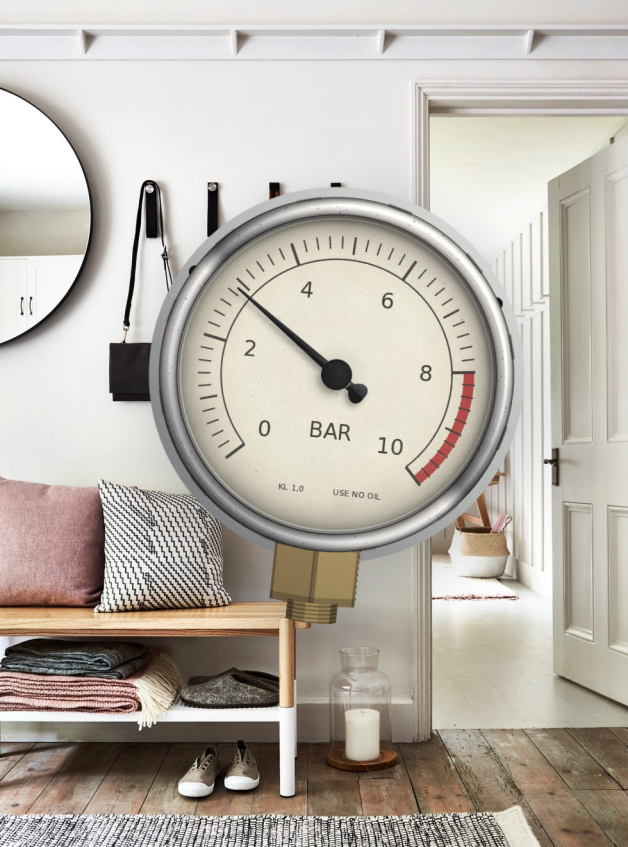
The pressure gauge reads 2.9,bar
